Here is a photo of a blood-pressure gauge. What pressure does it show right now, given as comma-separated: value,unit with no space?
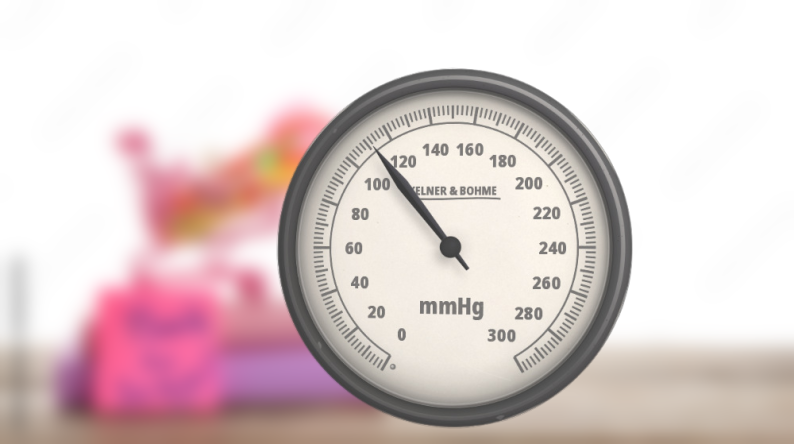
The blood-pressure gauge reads 112,mmHg
